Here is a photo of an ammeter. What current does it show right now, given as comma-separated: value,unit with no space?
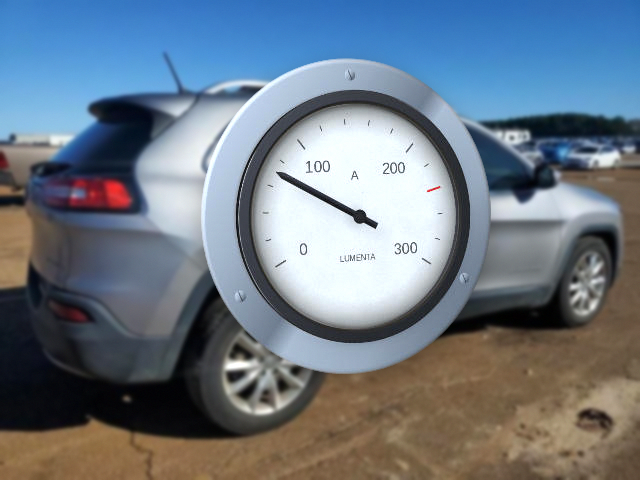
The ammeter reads 70,A
